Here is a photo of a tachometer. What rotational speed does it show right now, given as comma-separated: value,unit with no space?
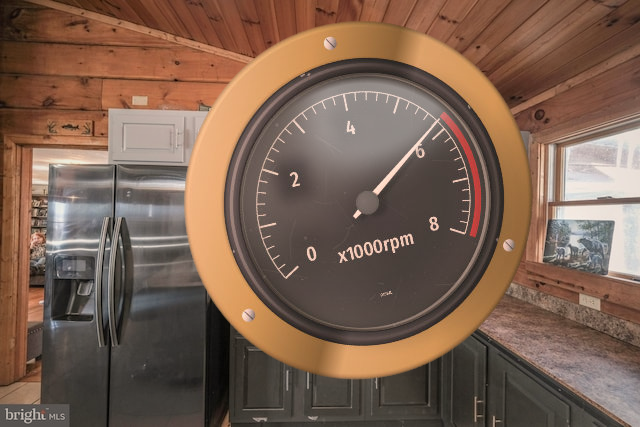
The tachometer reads 5800,rpm
